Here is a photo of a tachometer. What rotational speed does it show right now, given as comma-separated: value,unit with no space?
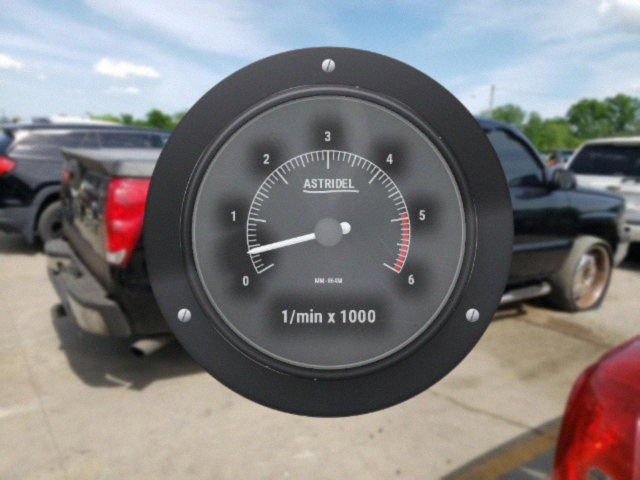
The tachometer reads 400,rpm
